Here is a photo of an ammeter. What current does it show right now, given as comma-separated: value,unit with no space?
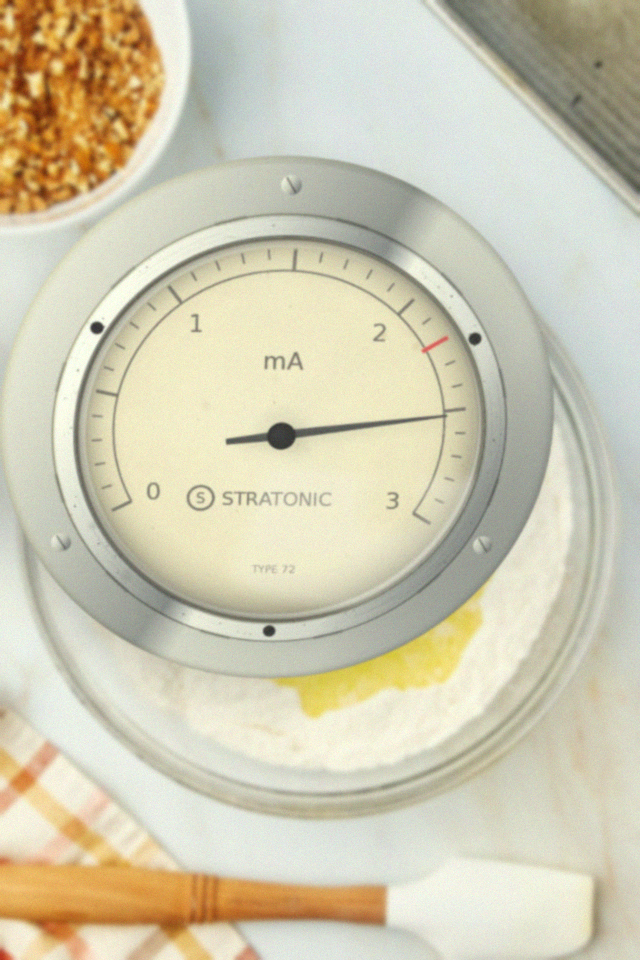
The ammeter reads 2.5,mA
